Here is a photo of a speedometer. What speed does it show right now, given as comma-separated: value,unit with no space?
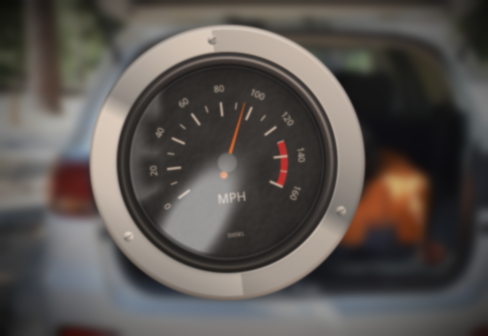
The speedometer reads 95,mph
